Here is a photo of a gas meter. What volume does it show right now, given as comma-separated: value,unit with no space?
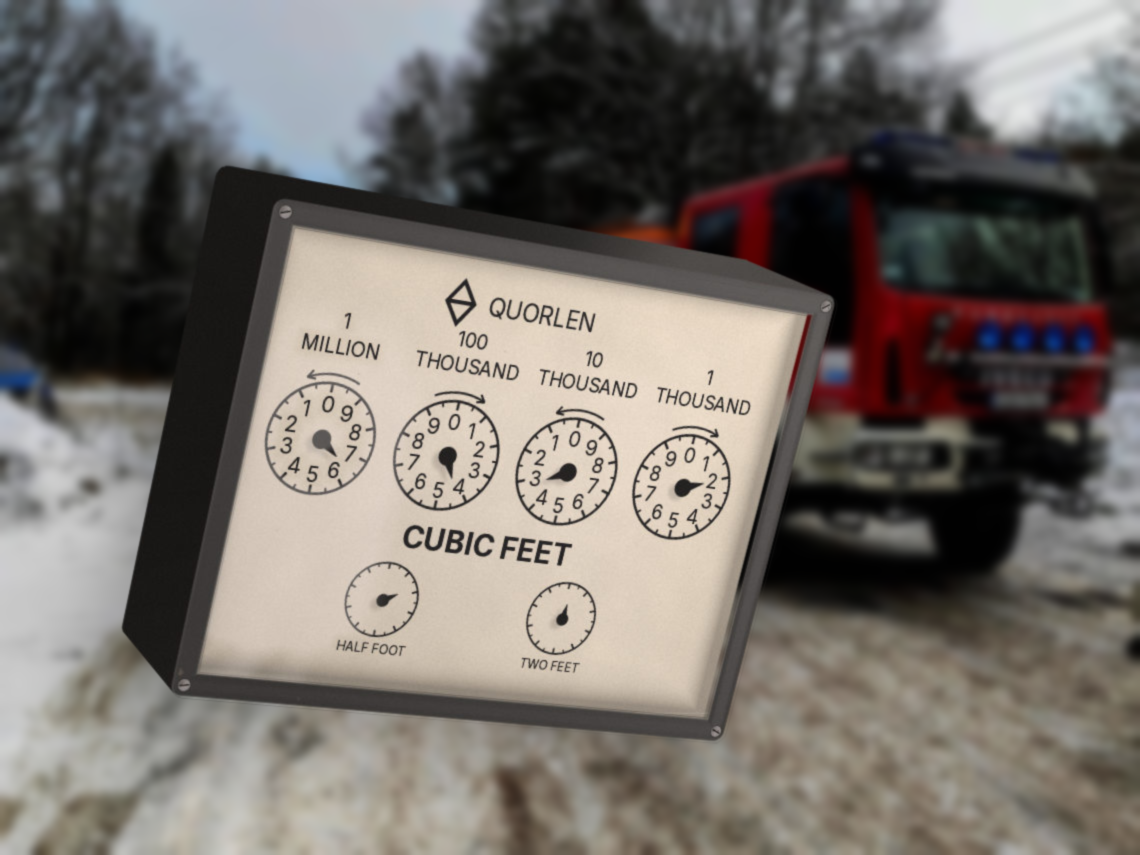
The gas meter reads 643200,ft³
